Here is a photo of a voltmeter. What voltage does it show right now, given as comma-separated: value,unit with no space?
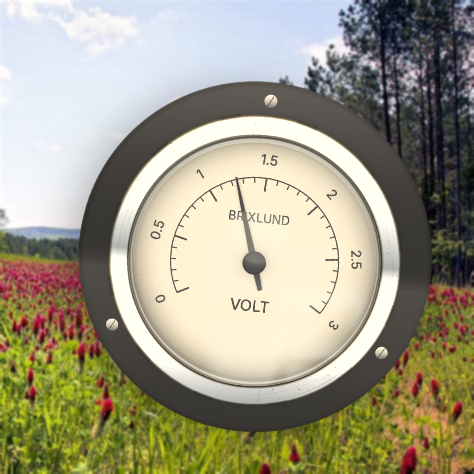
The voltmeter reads 1.25,V
